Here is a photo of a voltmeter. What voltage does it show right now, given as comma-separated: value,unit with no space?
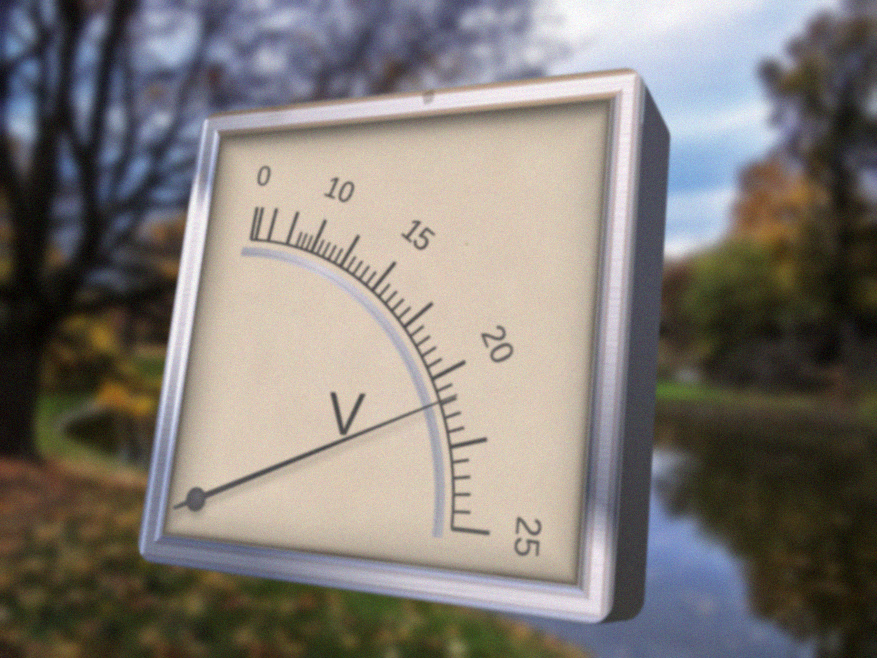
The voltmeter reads 21,V
